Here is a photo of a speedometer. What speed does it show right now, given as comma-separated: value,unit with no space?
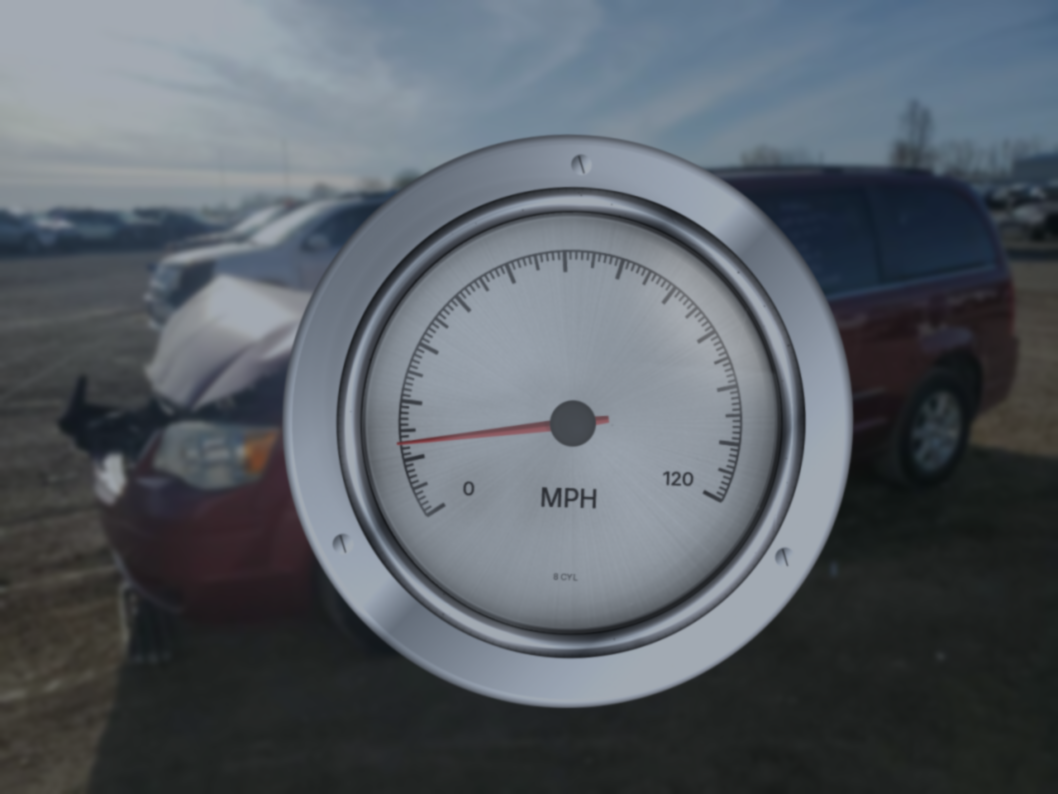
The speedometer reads 13,mph
